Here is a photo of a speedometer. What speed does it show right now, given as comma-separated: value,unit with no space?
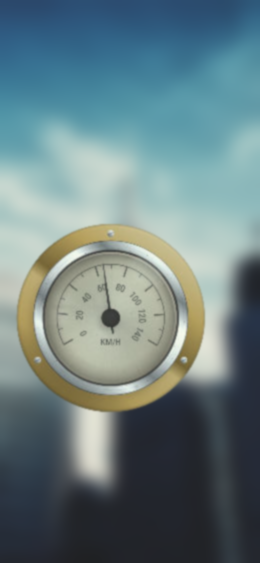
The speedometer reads 65,km/h
